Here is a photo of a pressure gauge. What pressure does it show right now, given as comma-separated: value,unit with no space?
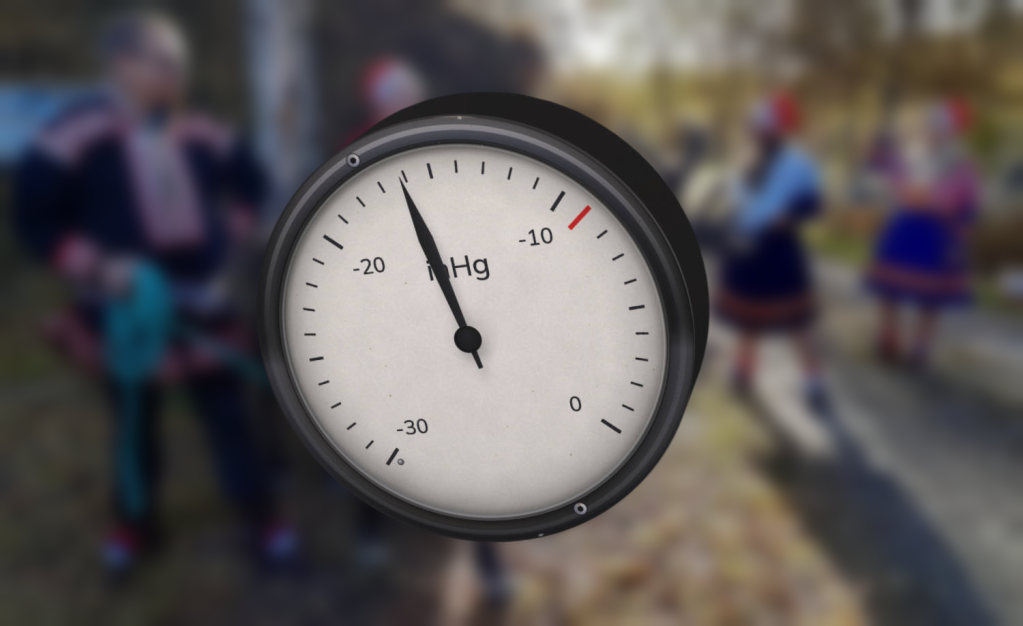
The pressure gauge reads -16,inHg
